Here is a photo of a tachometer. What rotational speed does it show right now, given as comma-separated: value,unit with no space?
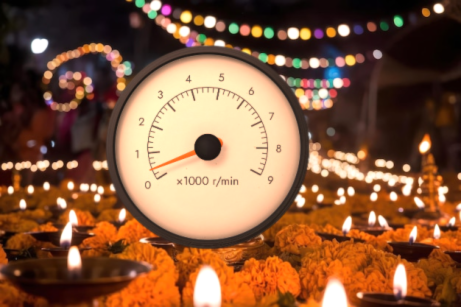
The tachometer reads 400,rpm
